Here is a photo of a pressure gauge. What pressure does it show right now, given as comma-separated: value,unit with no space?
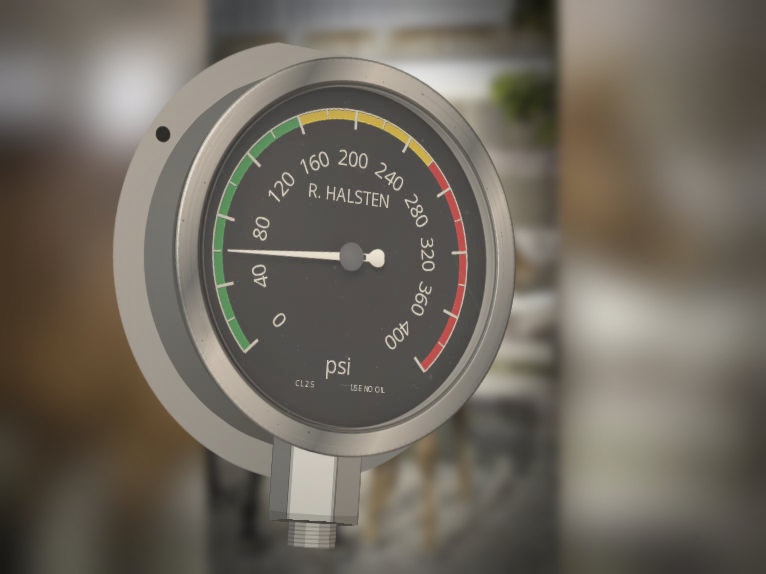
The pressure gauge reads 60,psi
